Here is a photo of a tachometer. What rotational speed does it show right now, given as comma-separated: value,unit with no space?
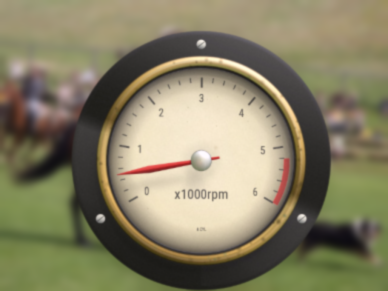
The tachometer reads 500,rpm
